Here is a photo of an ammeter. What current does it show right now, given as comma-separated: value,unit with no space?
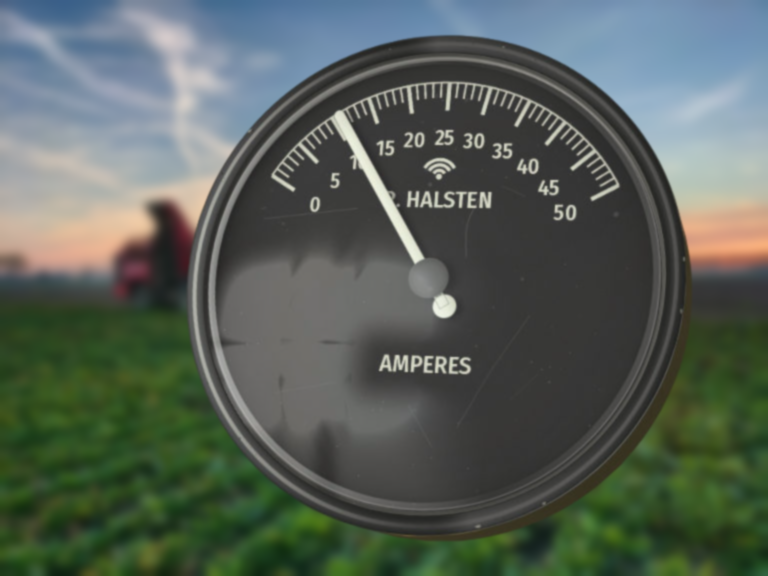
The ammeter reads 11,A
